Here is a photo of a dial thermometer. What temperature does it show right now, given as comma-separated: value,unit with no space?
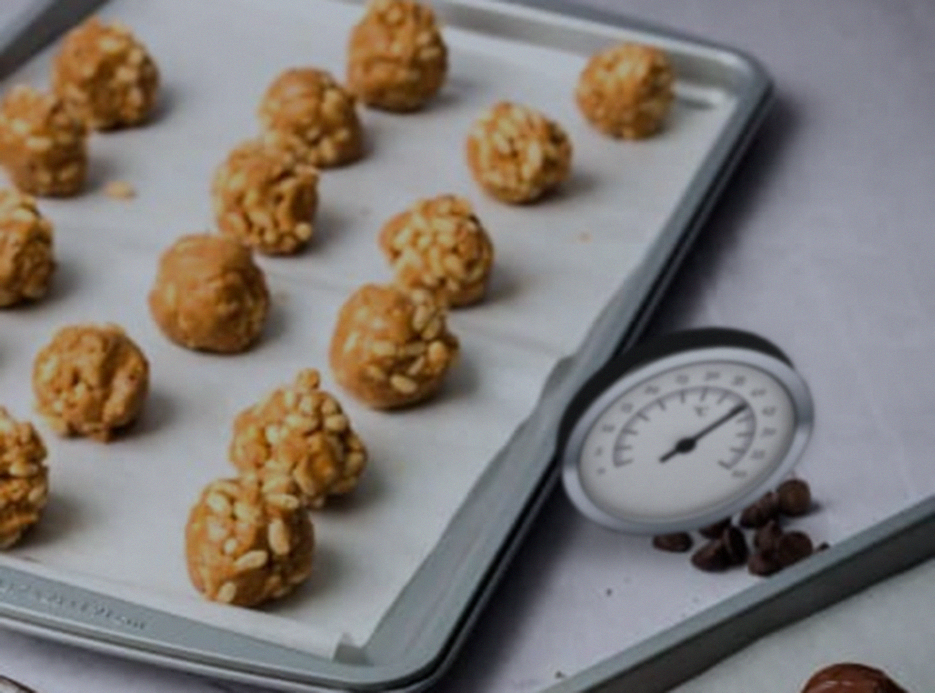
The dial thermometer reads 40,°C
